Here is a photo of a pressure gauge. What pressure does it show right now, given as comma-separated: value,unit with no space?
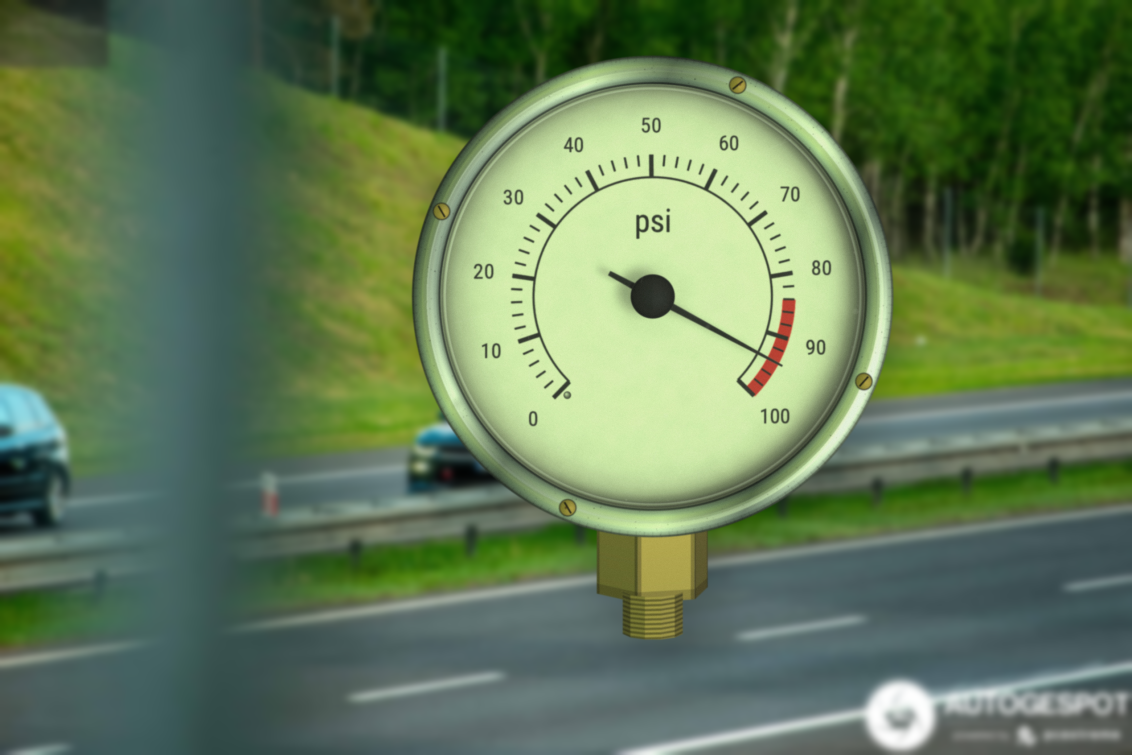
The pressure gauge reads 94,psi
